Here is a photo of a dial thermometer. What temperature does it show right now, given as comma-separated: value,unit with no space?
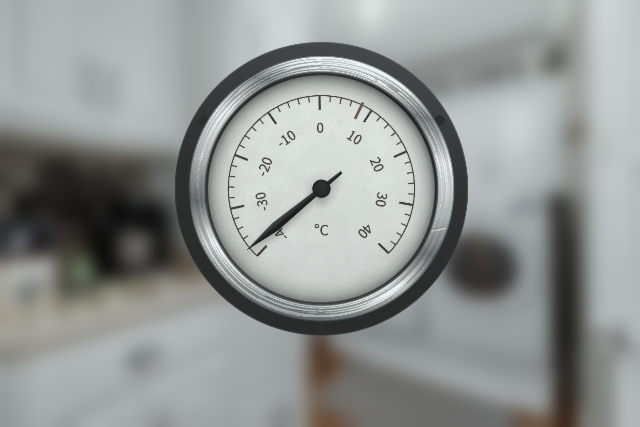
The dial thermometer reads -38,°C
